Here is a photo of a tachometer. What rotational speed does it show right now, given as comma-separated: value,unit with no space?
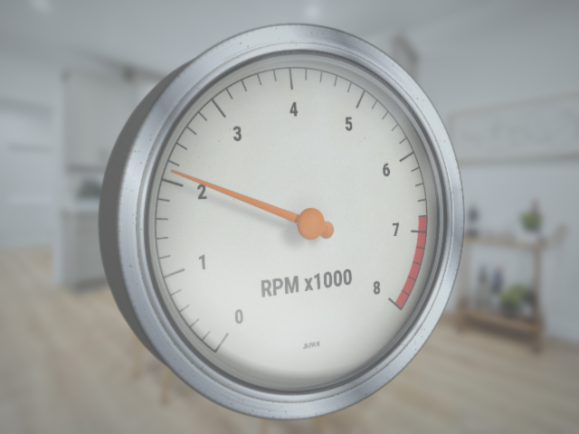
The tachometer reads 2100,rpm
